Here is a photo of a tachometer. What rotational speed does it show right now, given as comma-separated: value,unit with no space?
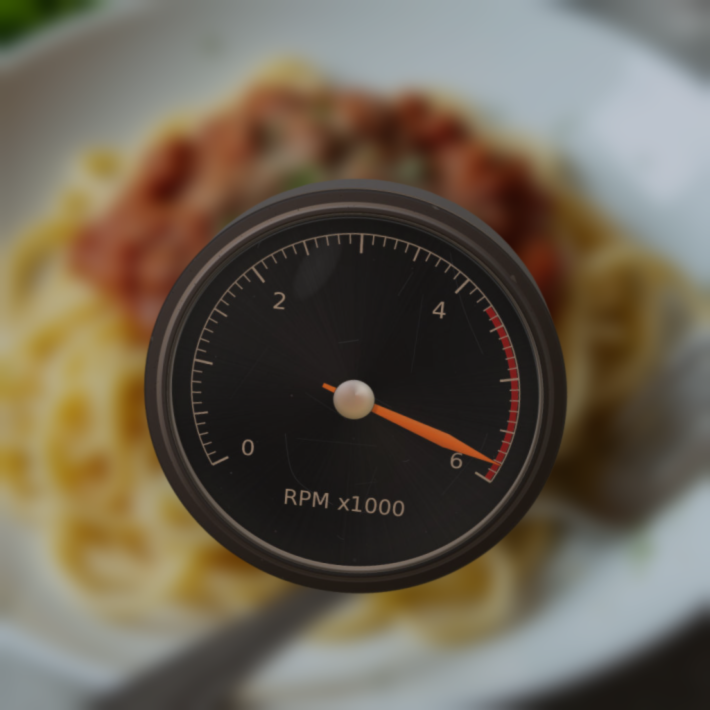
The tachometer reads 5800,rpm
